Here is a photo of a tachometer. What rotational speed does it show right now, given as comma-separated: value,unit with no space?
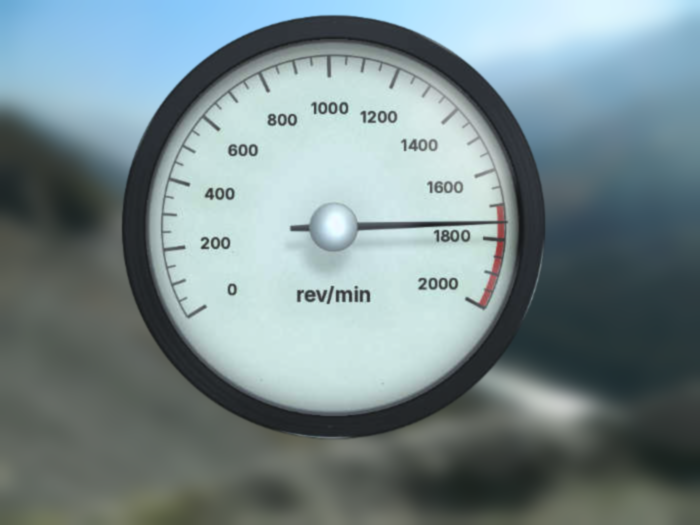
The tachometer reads 1750,rpm
